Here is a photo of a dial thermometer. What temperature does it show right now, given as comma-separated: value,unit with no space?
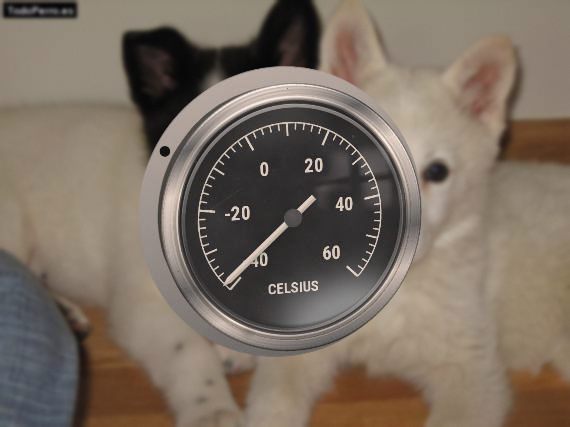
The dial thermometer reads -38,°C
